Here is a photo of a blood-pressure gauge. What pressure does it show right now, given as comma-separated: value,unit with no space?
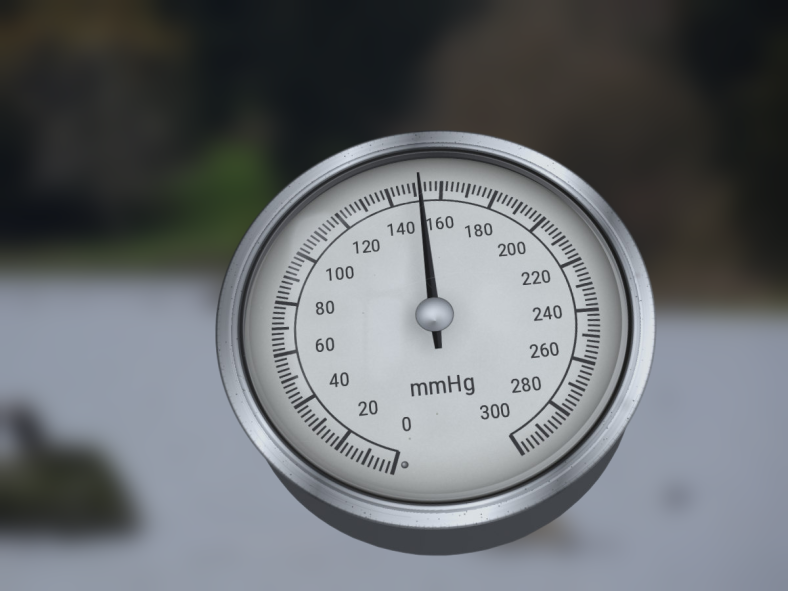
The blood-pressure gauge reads 152,mmHg
